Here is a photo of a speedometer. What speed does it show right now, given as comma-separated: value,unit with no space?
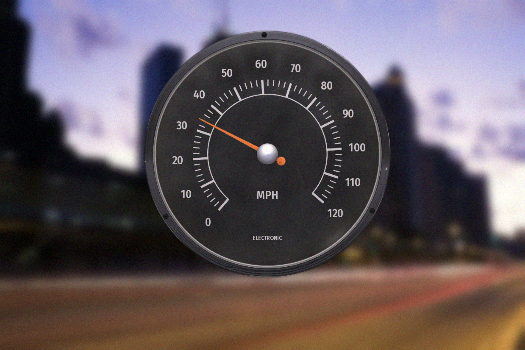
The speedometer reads 34,mph
